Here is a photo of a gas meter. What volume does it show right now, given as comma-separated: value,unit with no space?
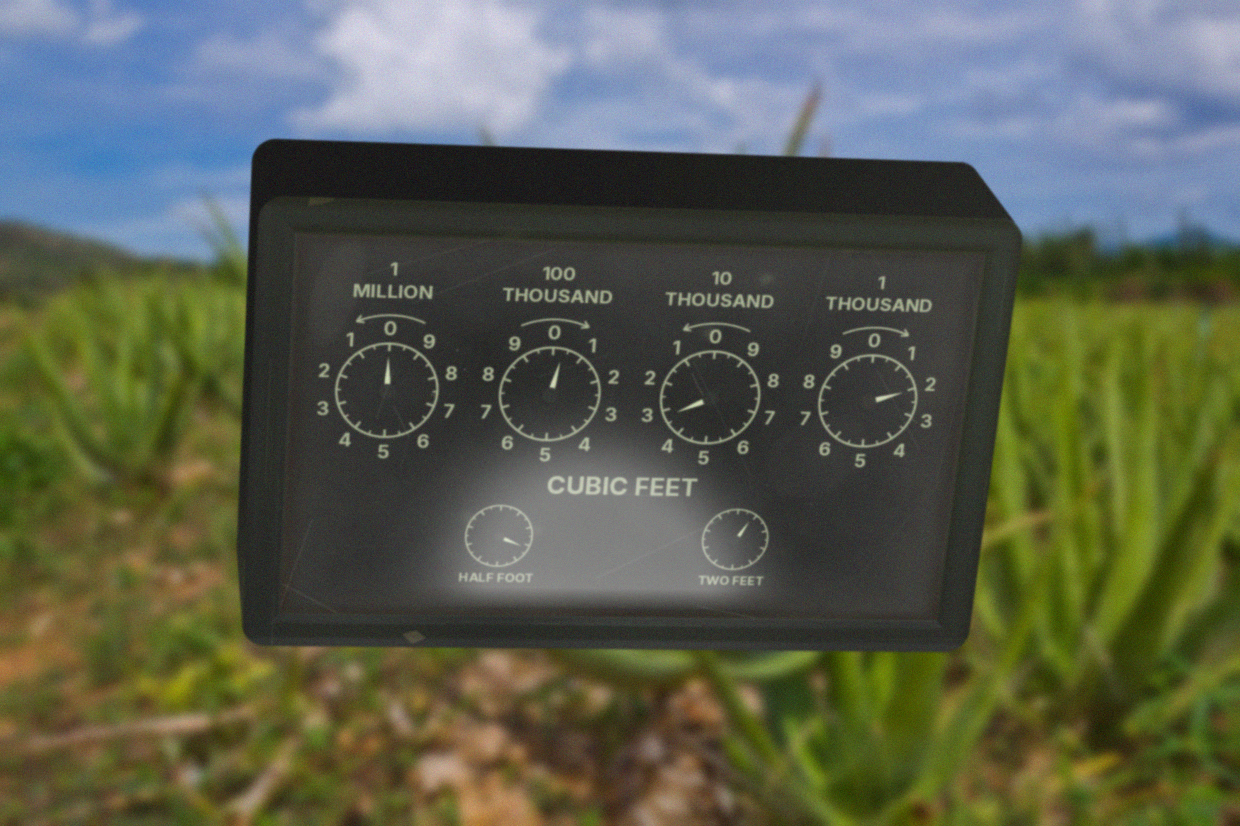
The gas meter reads 3200,ft³
